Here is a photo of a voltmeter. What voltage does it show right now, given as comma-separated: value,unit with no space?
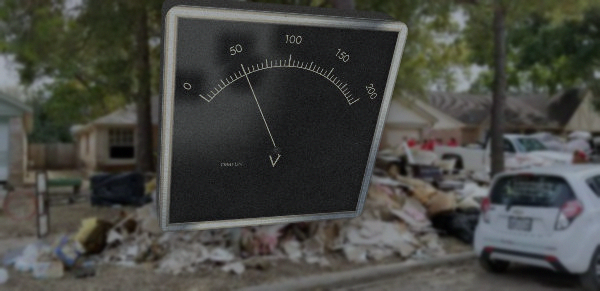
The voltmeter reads 50,V
